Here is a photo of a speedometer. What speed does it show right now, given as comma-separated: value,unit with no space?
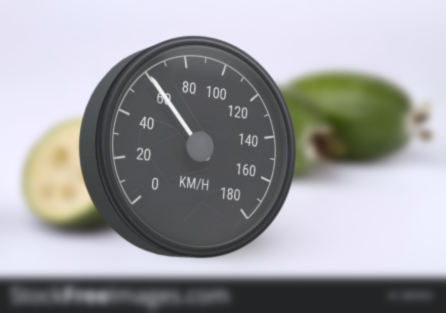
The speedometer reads 60,km/h
